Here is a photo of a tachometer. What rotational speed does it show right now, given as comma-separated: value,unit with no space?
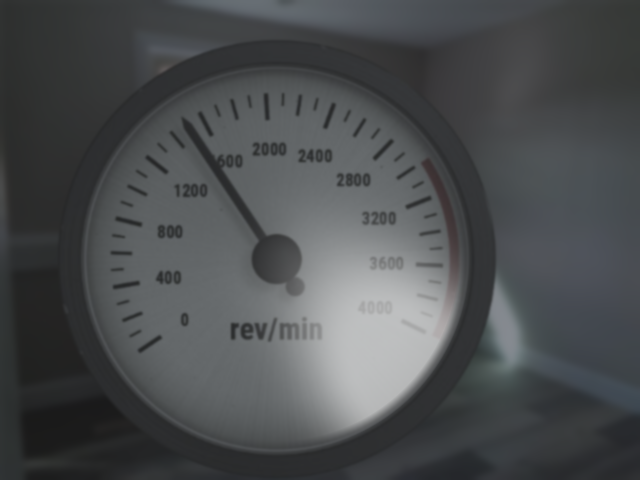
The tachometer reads 1500,rpm
